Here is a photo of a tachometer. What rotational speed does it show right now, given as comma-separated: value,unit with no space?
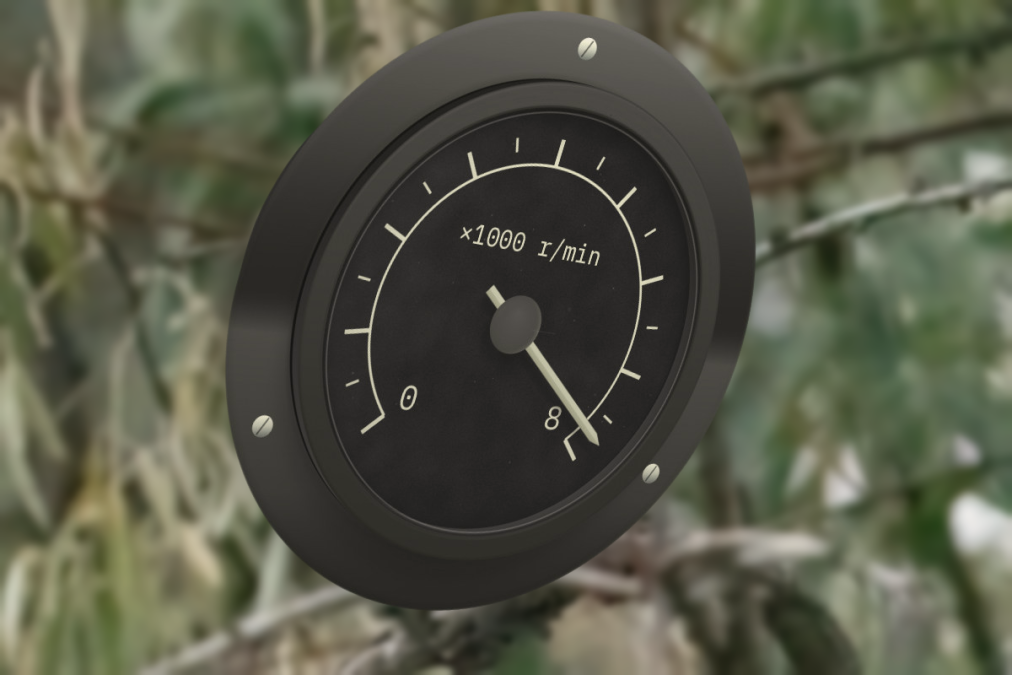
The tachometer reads 7750,rpm
